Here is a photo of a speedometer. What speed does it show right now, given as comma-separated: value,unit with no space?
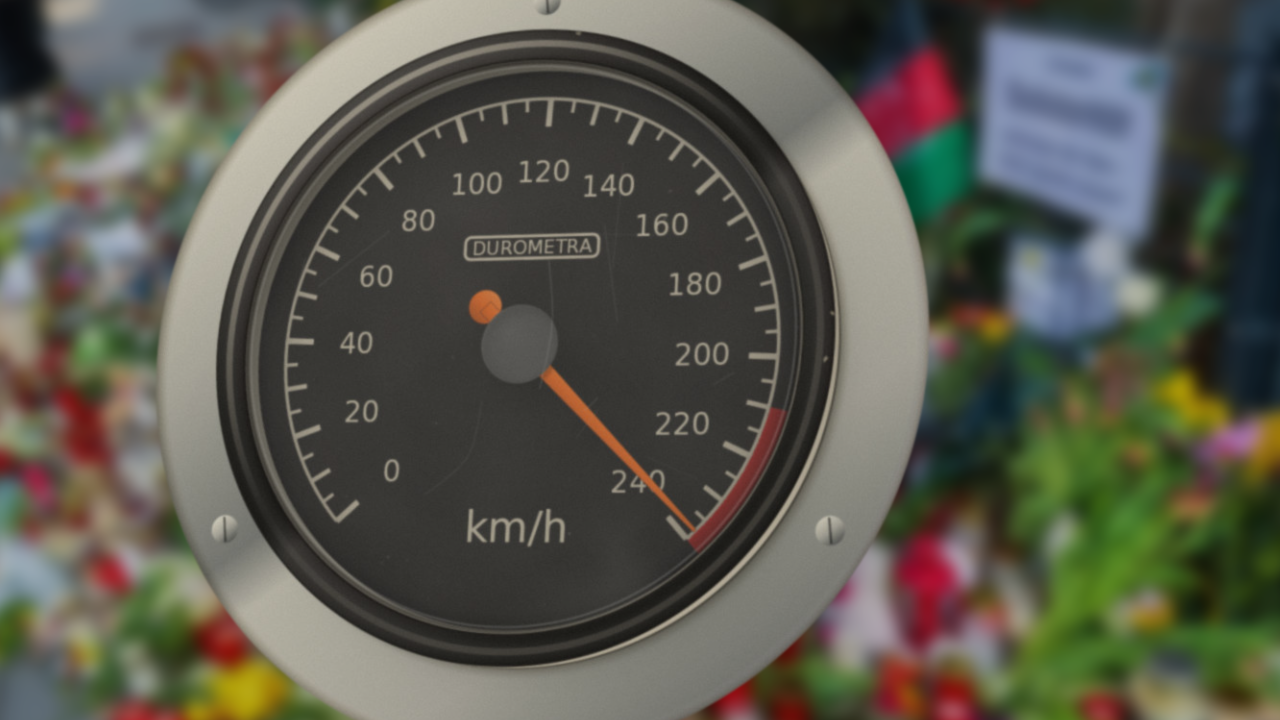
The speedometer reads 237.5,km/h
